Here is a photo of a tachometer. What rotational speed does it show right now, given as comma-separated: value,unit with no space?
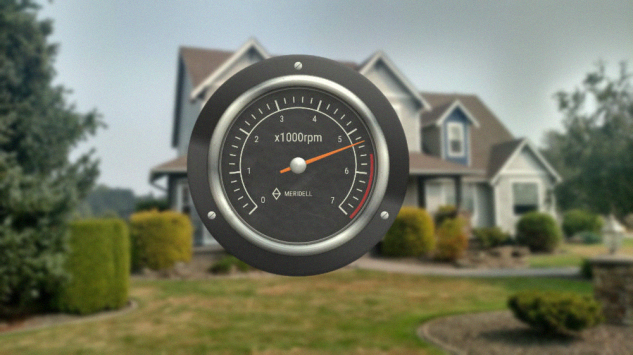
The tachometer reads 5300,rpm
